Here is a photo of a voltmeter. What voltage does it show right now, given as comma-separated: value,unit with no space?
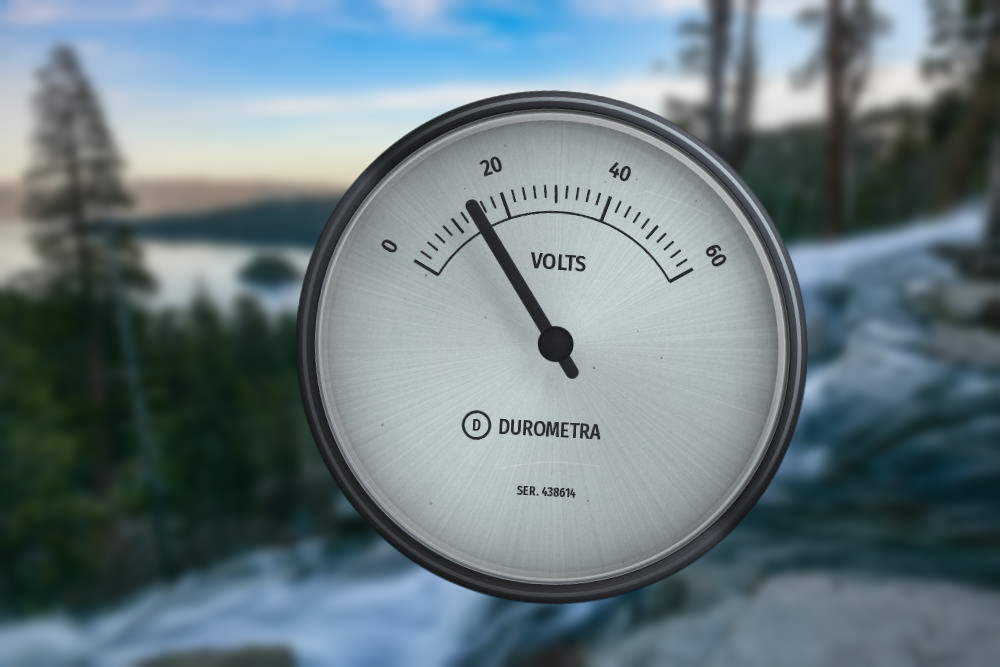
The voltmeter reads 14,V
